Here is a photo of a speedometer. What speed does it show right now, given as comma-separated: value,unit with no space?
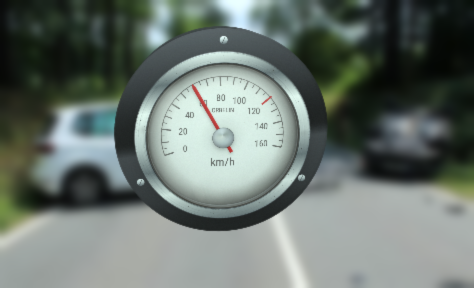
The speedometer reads 60,km/h
